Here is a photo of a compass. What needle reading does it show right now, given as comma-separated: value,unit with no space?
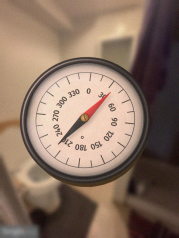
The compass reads 37.5,°
